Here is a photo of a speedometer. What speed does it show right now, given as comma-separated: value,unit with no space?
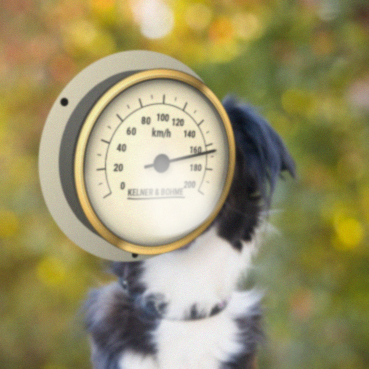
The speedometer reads 165,km/h
